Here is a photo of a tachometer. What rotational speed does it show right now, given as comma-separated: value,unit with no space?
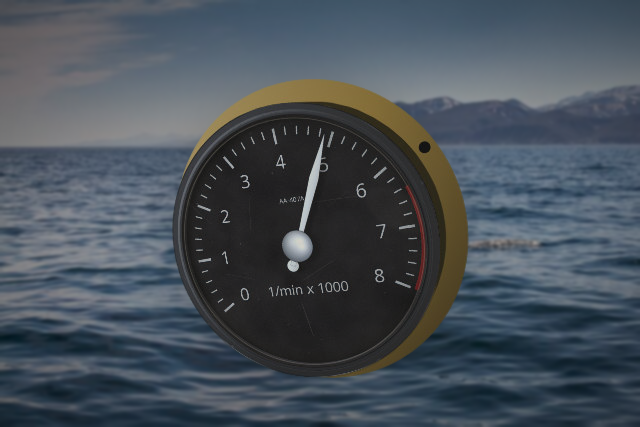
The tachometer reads 4900,rpm
